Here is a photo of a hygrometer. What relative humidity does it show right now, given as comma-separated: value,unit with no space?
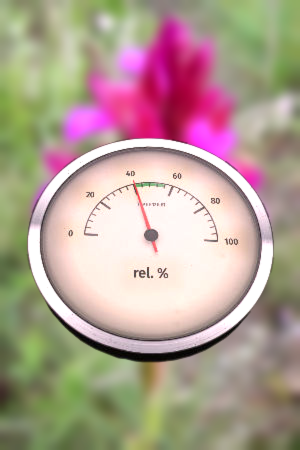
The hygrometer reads 40,%
